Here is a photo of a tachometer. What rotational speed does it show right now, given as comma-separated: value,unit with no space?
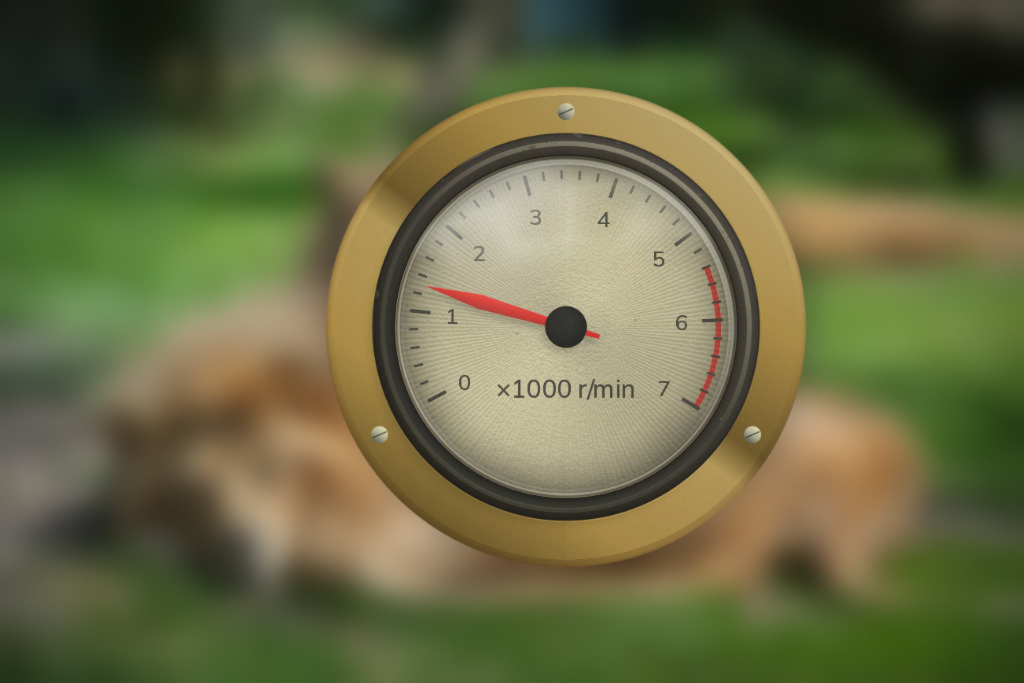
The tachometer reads 1300,rpm
